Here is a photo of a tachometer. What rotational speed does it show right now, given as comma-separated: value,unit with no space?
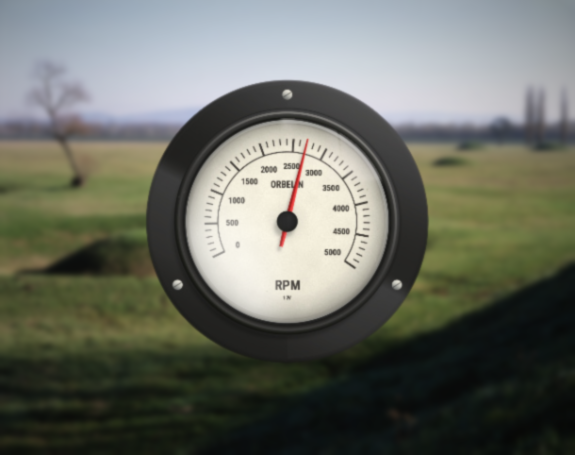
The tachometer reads 2700,rpm
